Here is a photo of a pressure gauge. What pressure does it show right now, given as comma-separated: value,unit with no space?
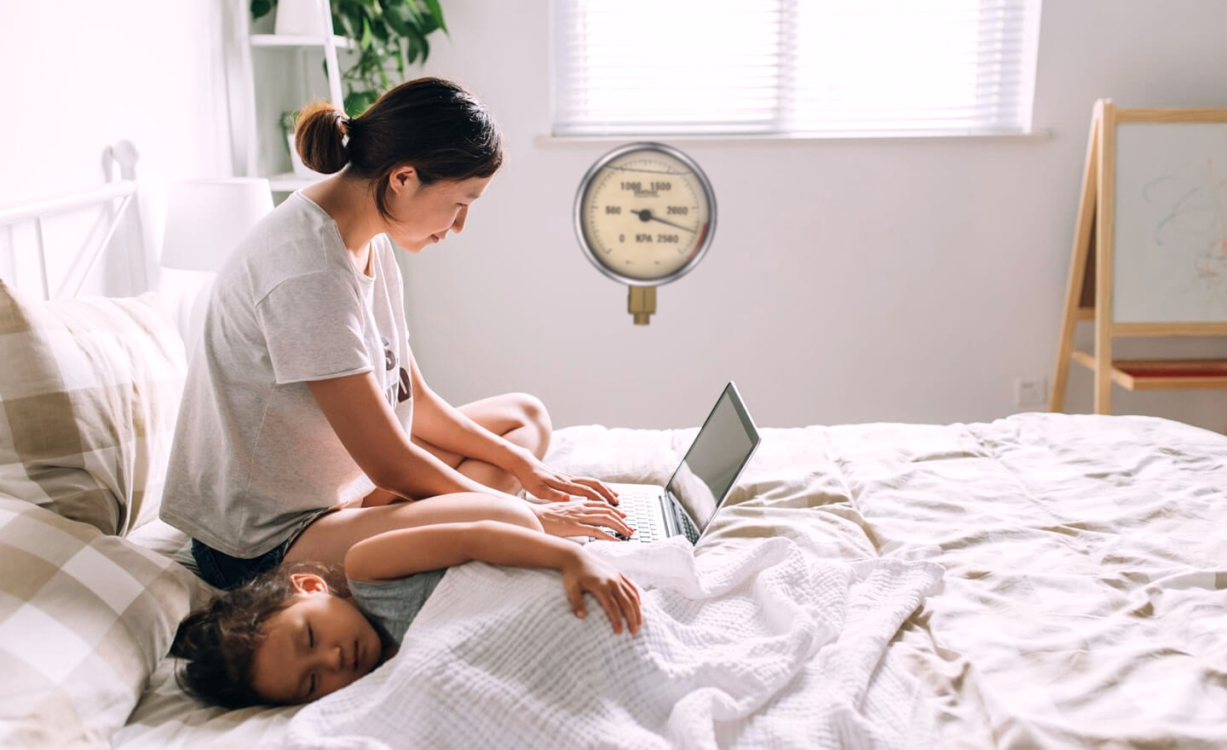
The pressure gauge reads 2250,kPa
